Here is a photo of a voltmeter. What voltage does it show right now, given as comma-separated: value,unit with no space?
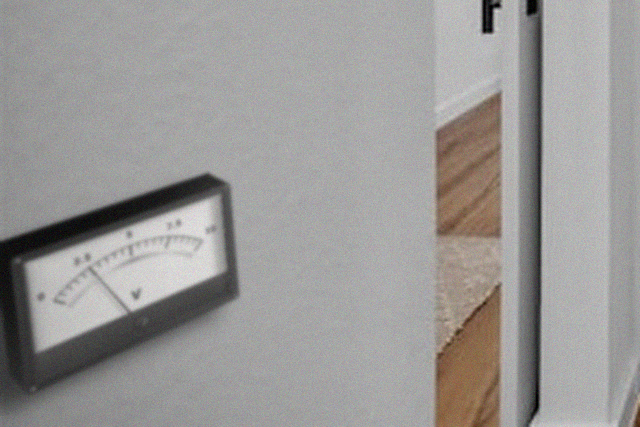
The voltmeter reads 2.5,V
